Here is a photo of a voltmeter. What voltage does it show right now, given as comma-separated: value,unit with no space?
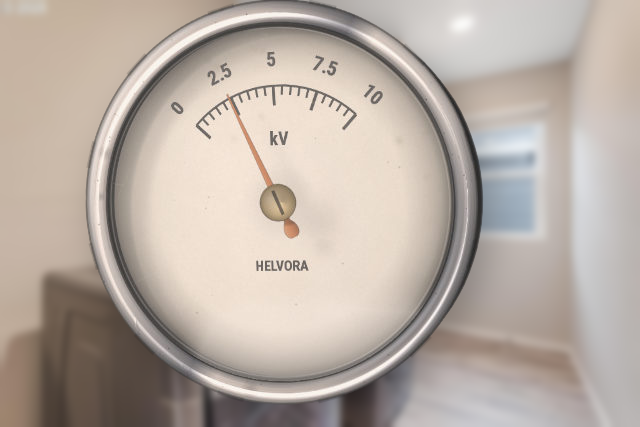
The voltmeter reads 2.5,kV
